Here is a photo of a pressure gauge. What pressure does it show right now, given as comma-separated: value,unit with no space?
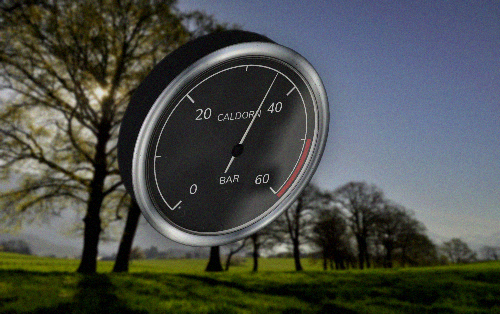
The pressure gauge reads 35,bar
